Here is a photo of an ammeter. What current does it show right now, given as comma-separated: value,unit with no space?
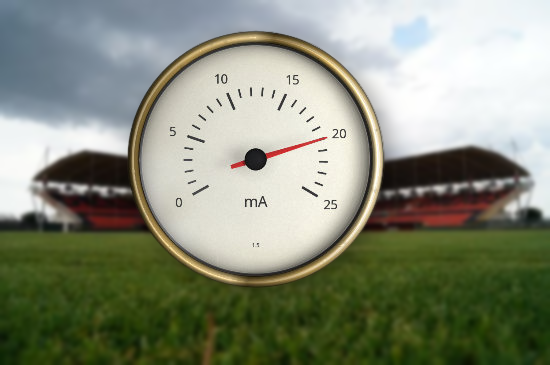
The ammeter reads 20,mA
